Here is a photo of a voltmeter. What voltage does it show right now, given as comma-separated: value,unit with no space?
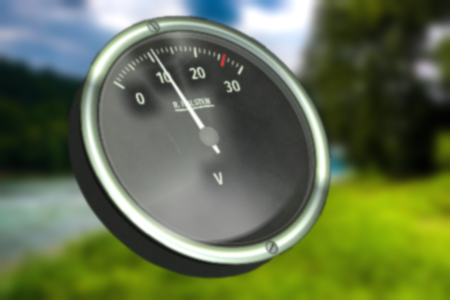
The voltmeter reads 10,V
